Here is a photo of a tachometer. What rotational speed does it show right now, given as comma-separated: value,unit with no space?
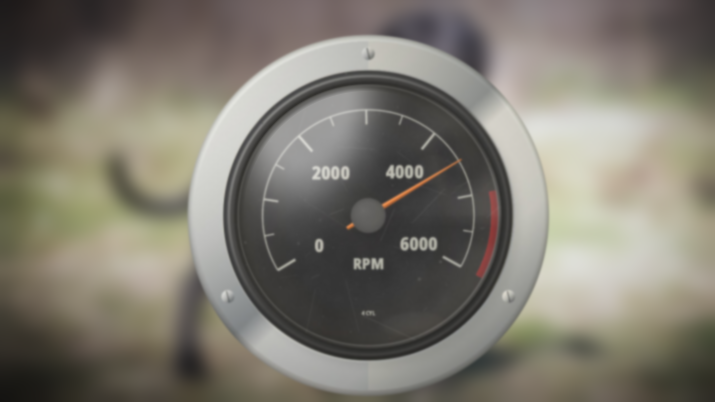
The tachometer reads 4500,rpm
